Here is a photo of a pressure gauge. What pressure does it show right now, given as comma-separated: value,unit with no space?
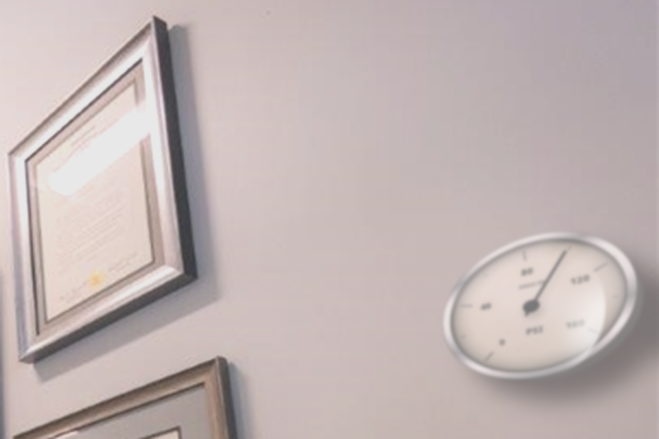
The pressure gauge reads 100,psi
